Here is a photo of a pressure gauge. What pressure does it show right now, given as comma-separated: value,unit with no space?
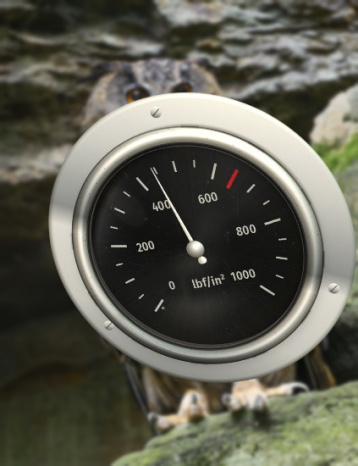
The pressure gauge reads 450,psi
